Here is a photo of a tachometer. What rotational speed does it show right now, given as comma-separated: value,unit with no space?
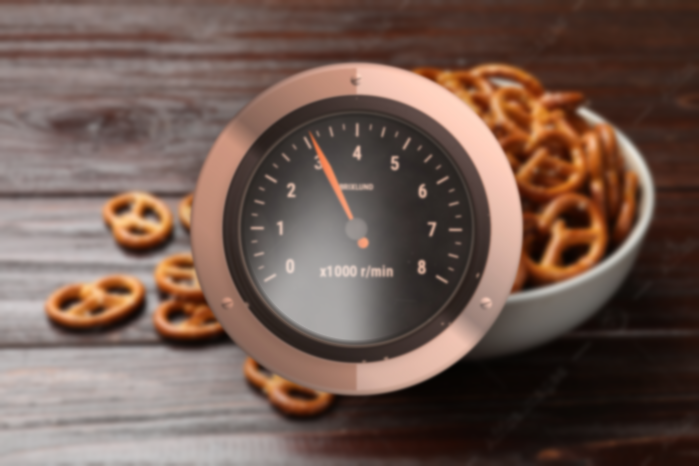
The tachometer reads 3125,rpm
